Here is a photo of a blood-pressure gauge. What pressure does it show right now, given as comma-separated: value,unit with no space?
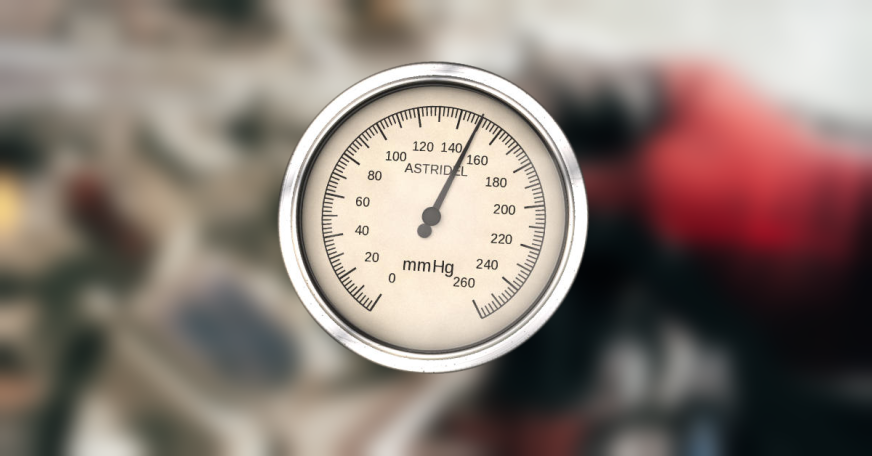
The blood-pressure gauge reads 150,mmHg
